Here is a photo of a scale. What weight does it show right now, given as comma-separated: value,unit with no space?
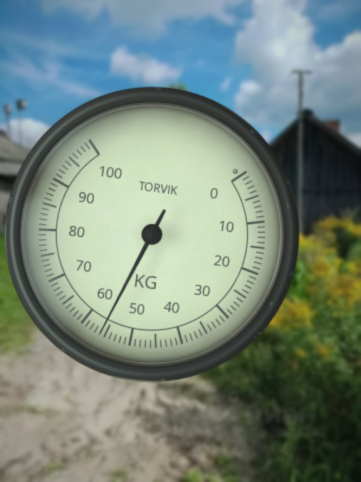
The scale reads 56,kg
